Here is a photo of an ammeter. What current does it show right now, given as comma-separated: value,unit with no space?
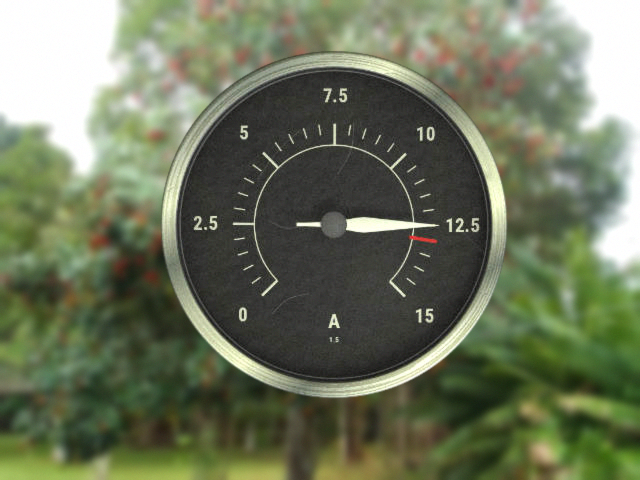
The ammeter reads 12.5,A
